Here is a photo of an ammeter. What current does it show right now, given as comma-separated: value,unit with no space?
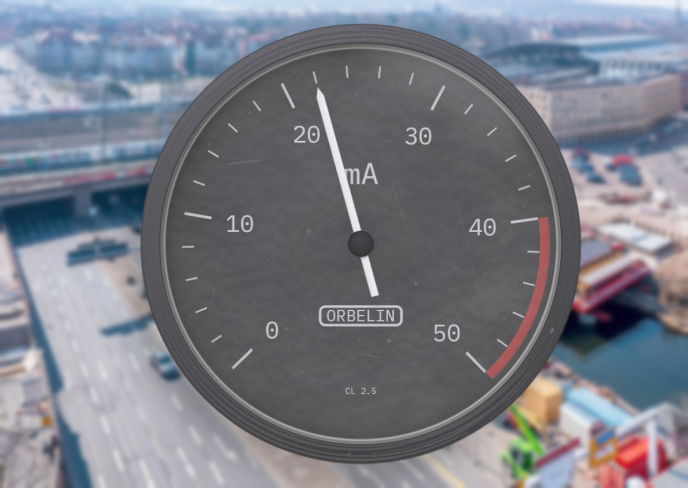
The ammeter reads 22,mA
